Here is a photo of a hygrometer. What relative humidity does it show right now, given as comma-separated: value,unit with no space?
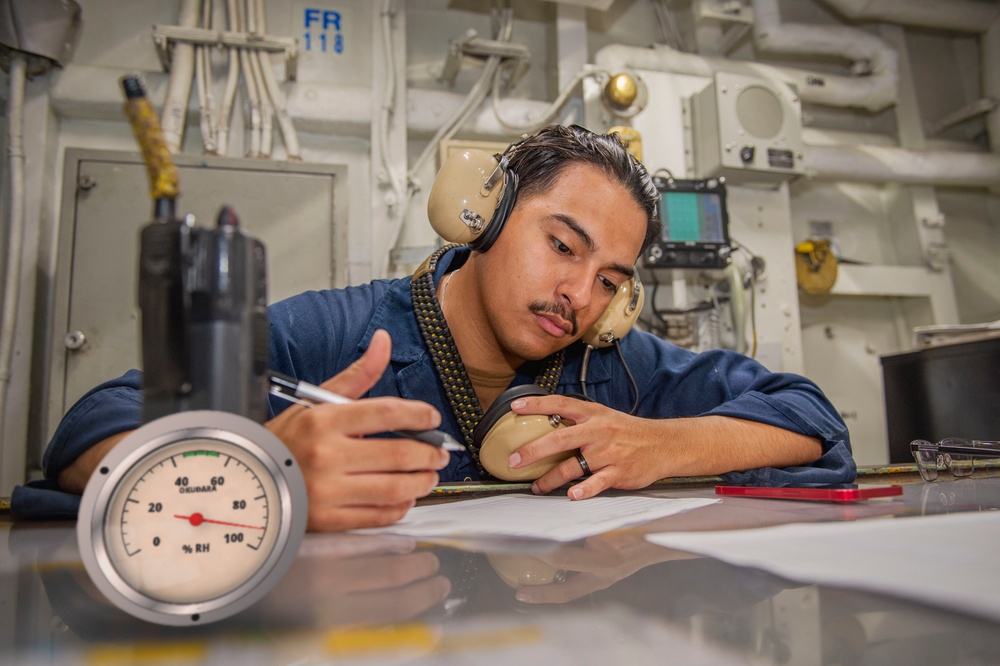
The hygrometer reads 92,%
